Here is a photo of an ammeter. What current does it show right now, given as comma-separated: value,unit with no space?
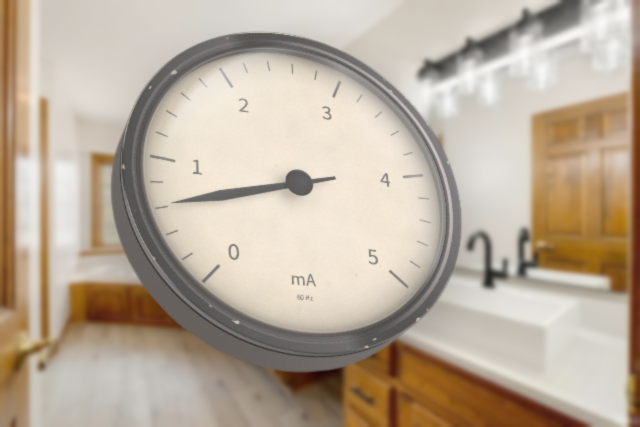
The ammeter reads 0.6,mA
